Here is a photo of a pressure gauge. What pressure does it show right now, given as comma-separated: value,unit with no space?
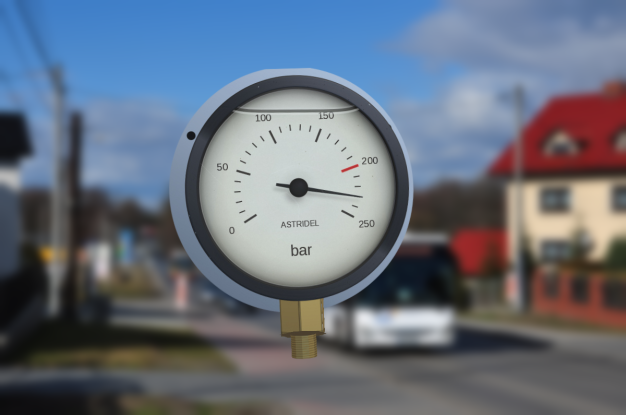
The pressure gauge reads 230,bar
